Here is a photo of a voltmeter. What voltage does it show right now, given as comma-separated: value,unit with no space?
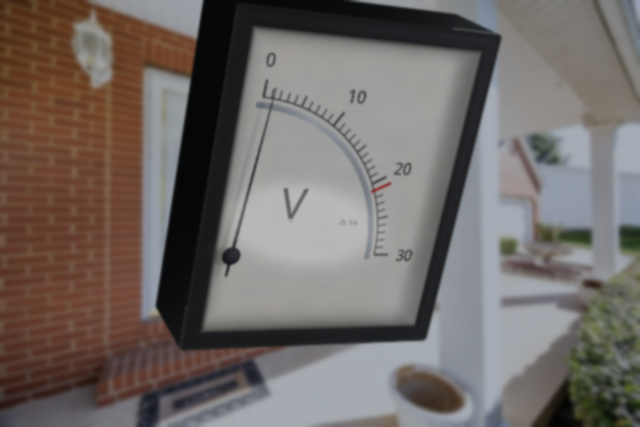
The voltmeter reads 1,V
